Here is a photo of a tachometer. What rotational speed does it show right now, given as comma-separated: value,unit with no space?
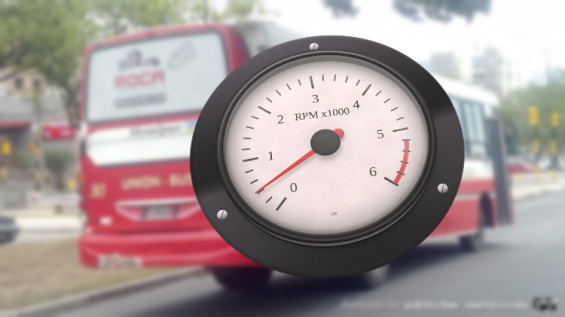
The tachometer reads 400,rpm
